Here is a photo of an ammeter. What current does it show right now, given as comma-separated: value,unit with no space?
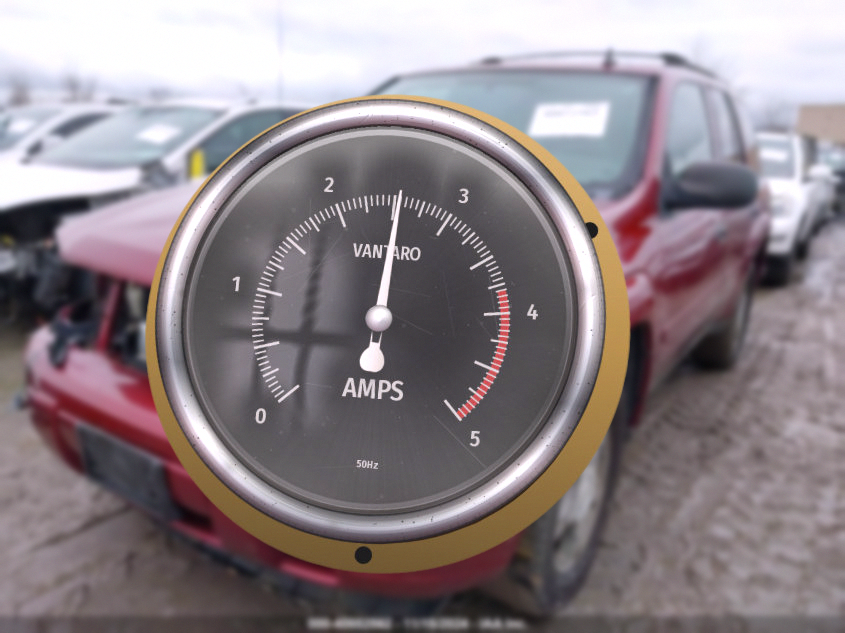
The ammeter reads 2.55,A
